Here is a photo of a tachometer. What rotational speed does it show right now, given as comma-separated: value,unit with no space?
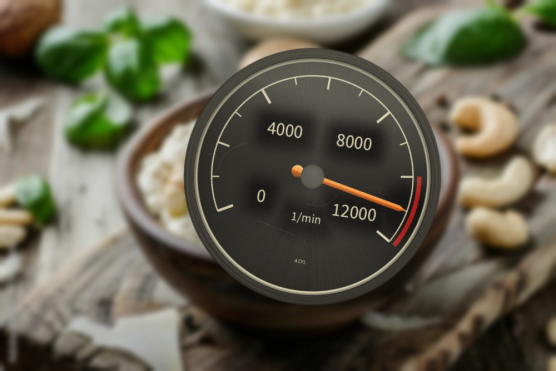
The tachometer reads 11000,rpm
